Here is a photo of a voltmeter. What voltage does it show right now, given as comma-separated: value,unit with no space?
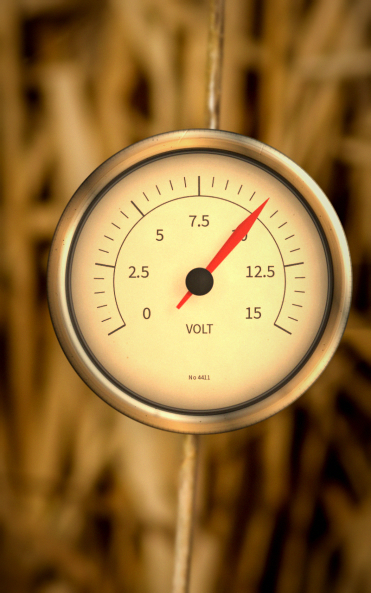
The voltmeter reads 10,V
